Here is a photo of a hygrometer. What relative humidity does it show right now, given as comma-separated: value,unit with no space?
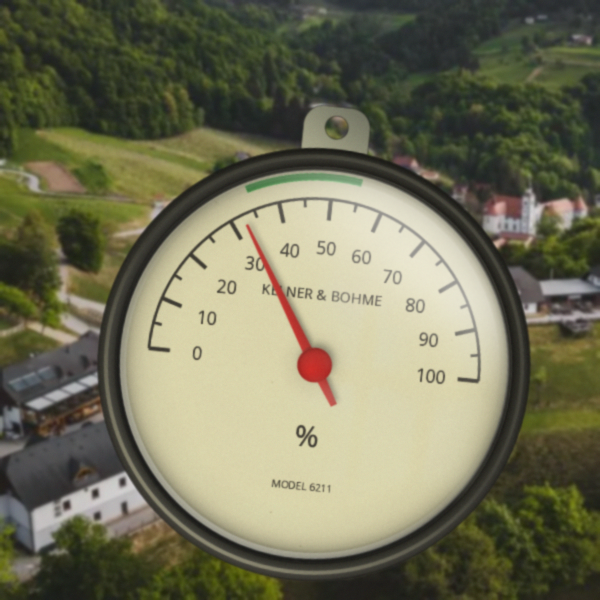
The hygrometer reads 32.5,%
